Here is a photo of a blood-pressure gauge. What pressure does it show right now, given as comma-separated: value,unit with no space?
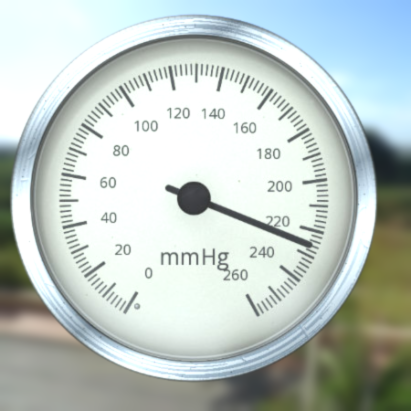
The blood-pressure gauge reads 226,mmHg
